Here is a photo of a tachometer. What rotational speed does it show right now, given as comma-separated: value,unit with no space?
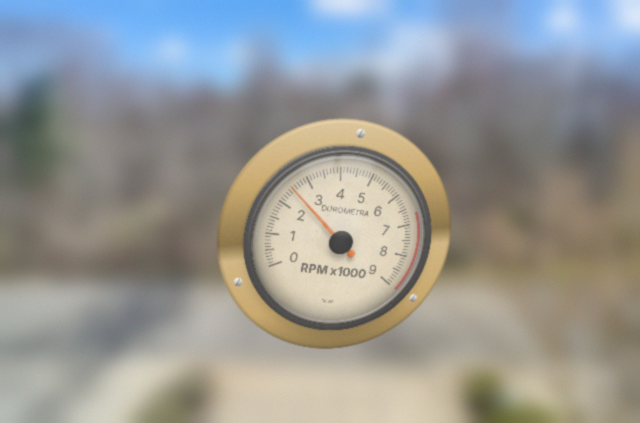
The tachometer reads 2500,rpm
